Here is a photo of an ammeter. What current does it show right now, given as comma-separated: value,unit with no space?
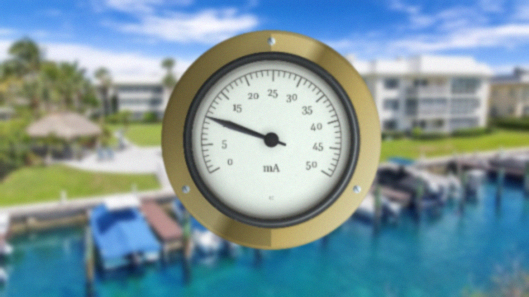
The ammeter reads 10,mA
